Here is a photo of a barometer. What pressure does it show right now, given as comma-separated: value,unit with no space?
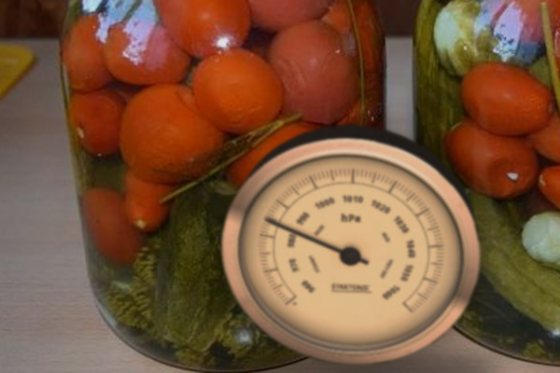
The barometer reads 985,hPa
